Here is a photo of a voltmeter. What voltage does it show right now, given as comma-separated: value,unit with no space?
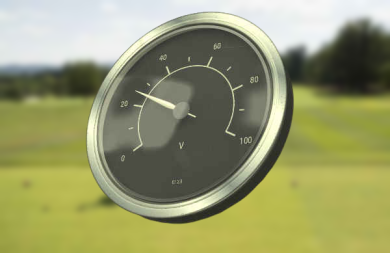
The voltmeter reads 25,V
